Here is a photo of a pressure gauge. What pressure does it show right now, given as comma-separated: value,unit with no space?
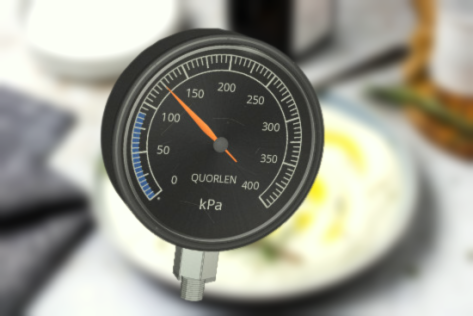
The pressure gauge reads 125,kPa
